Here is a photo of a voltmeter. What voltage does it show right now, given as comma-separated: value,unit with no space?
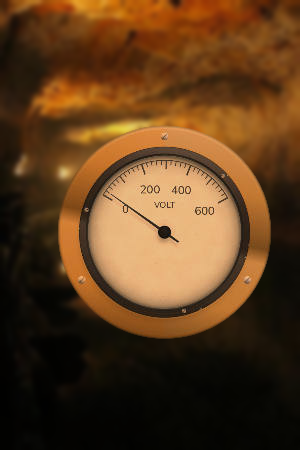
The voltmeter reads 20,V
